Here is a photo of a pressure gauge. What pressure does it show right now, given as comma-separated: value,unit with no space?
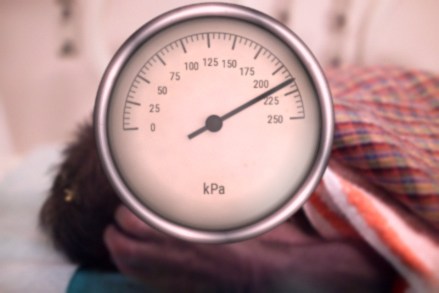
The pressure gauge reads 215,kPa
